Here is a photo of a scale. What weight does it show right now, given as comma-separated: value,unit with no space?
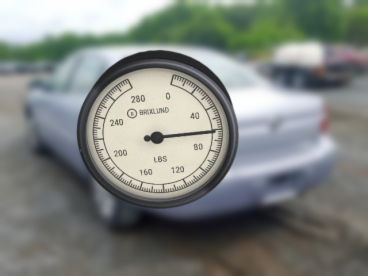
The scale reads 60,lb
